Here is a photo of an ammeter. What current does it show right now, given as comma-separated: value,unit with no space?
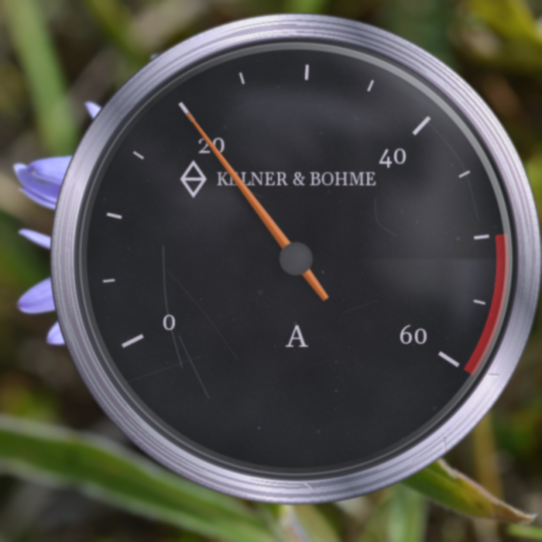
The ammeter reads 20,A
